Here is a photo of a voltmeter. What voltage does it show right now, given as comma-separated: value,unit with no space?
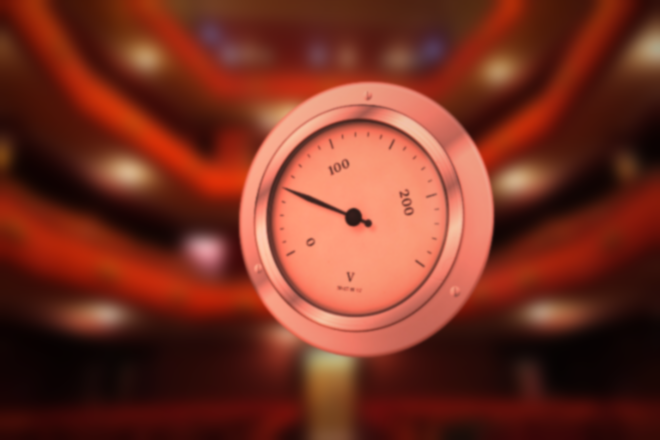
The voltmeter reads 50,V
